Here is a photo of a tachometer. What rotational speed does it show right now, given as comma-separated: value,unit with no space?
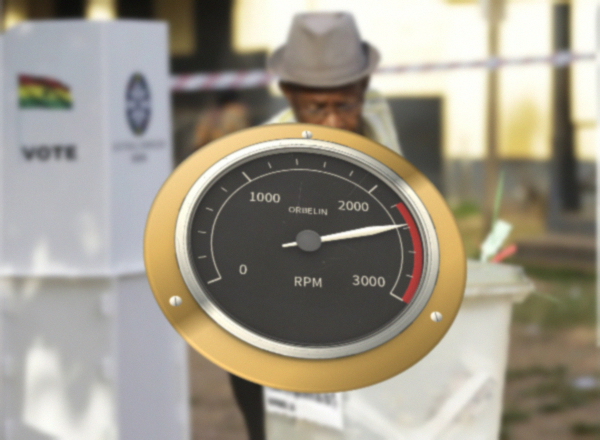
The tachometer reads 2400,rpm
